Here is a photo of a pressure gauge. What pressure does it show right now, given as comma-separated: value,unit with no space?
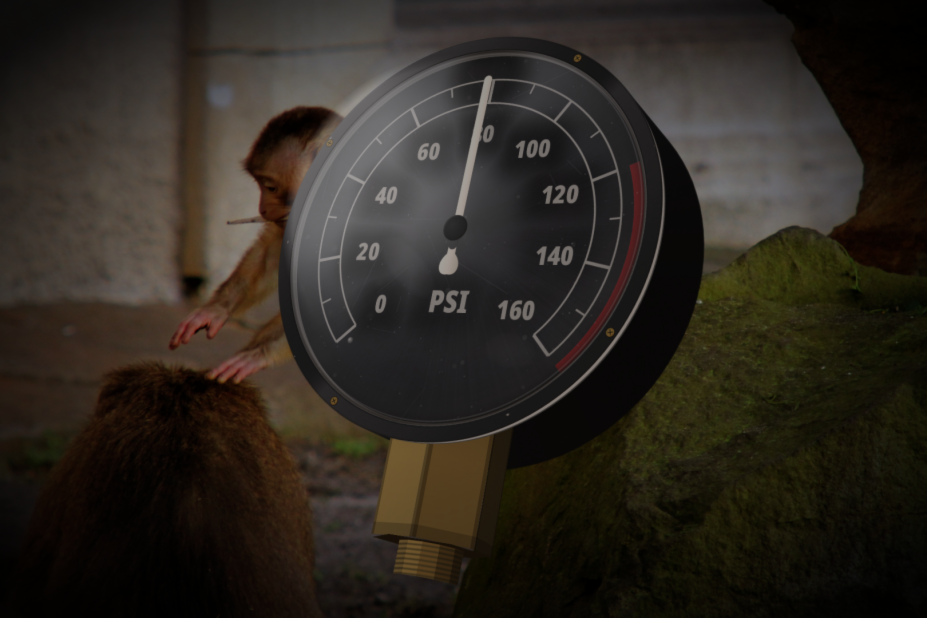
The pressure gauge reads 80,psi
